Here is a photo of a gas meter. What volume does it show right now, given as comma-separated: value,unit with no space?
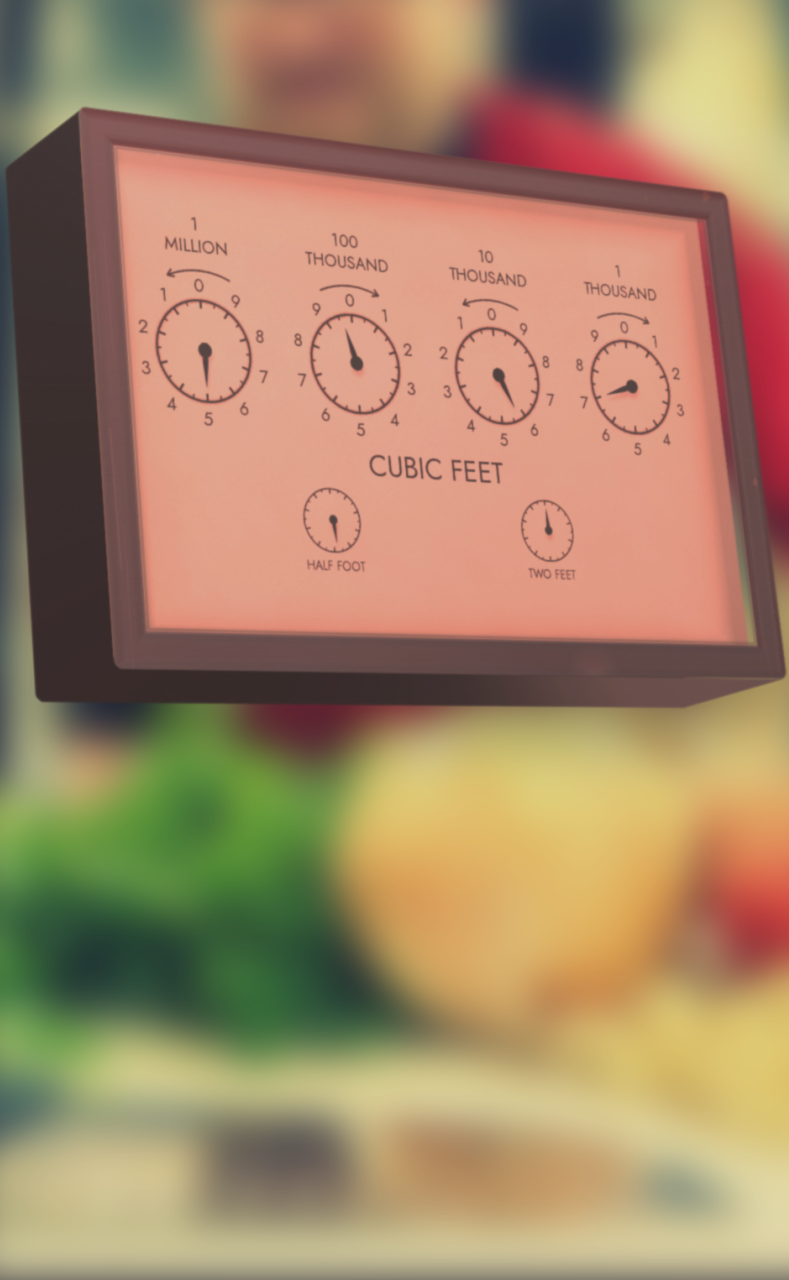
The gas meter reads 495700,ft³
